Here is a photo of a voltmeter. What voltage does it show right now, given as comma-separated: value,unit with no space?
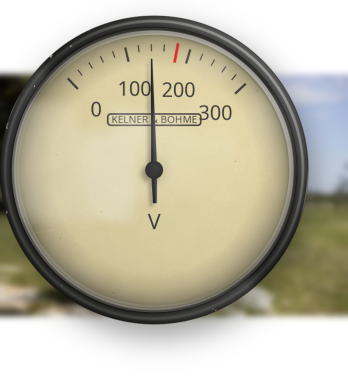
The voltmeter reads 140,V
